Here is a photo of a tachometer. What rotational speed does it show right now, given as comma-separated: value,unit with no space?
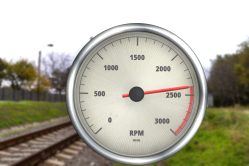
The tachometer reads 2400,rpm
